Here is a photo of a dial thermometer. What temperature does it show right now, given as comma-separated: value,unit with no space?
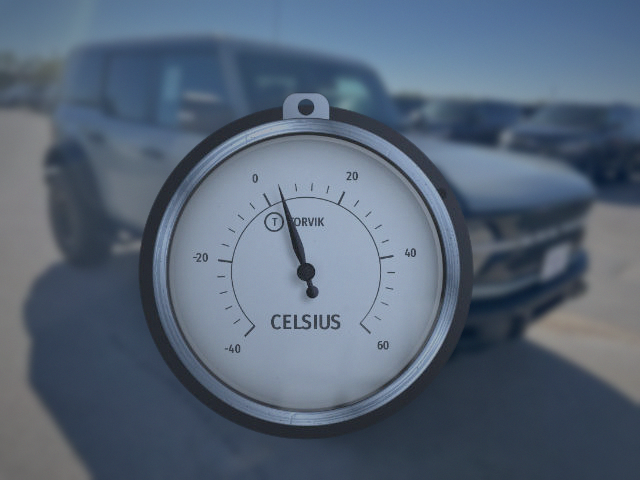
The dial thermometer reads 4,°C
